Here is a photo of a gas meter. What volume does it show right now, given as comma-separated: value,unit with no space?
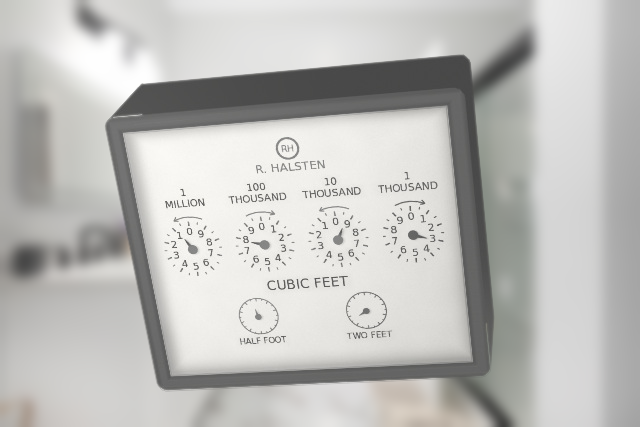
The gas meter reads 79300,ft³
